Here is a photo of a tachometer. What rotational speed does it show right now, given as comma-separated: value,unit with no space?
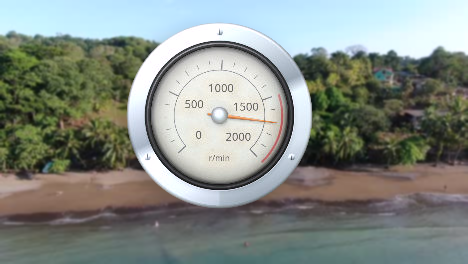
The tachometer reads 1700,rpm
